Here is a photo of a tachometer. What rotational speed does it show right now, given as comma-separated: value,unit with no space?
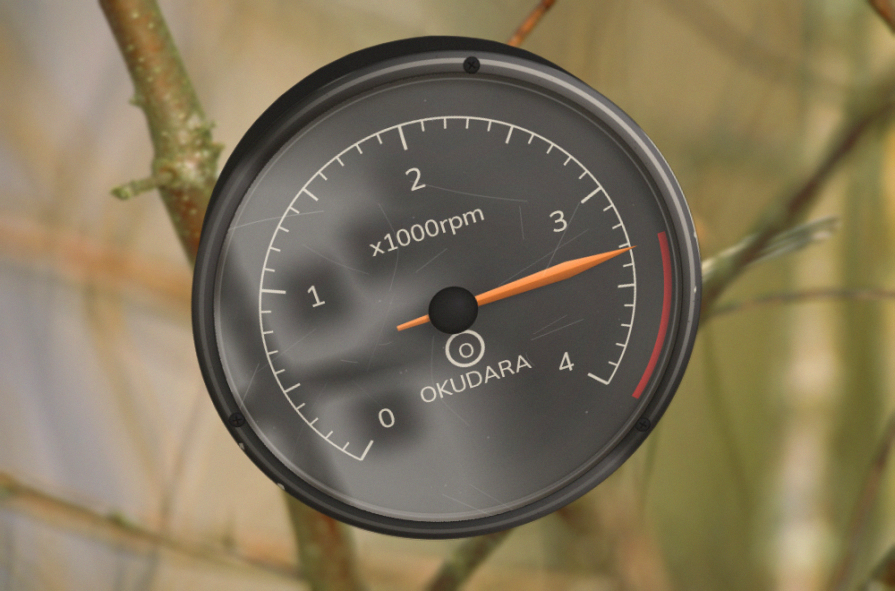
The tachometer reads 3300,rpm
